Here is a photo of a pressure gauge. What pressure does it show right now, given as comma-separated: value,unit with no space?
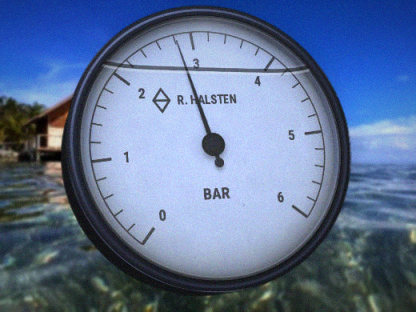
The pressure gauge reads 2.8,bar
